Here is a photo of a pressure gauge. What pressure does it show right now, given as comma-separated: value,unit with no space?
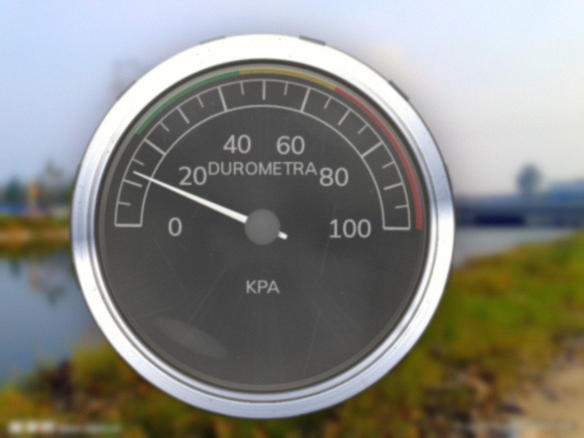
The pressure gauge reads 12.5,kPa
